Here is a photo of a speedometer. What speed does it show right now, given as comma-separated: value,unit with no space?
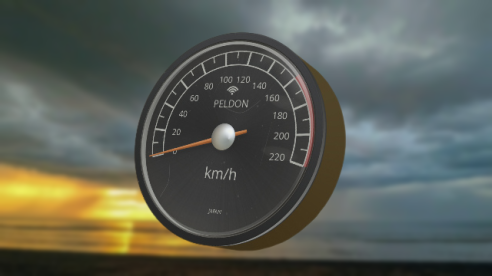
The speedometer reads 0,km/h
